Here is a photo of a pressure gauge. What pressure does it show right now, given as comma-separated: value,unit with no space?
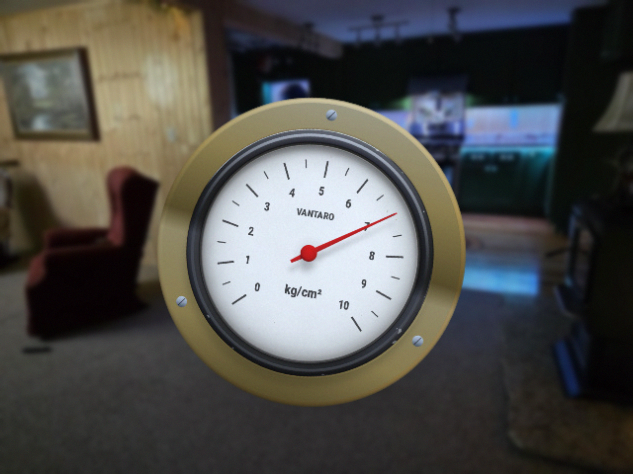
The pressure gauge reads 7,kg/cm²
